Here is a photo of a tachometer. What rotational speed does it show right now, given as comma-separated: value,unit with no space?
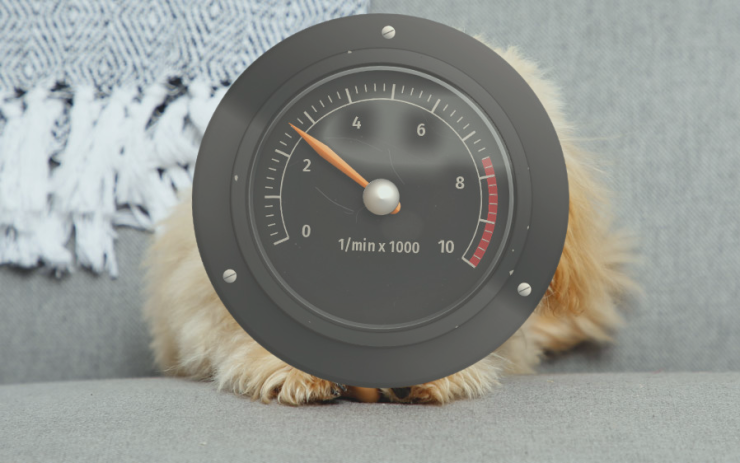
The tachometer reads 2600,rpm
